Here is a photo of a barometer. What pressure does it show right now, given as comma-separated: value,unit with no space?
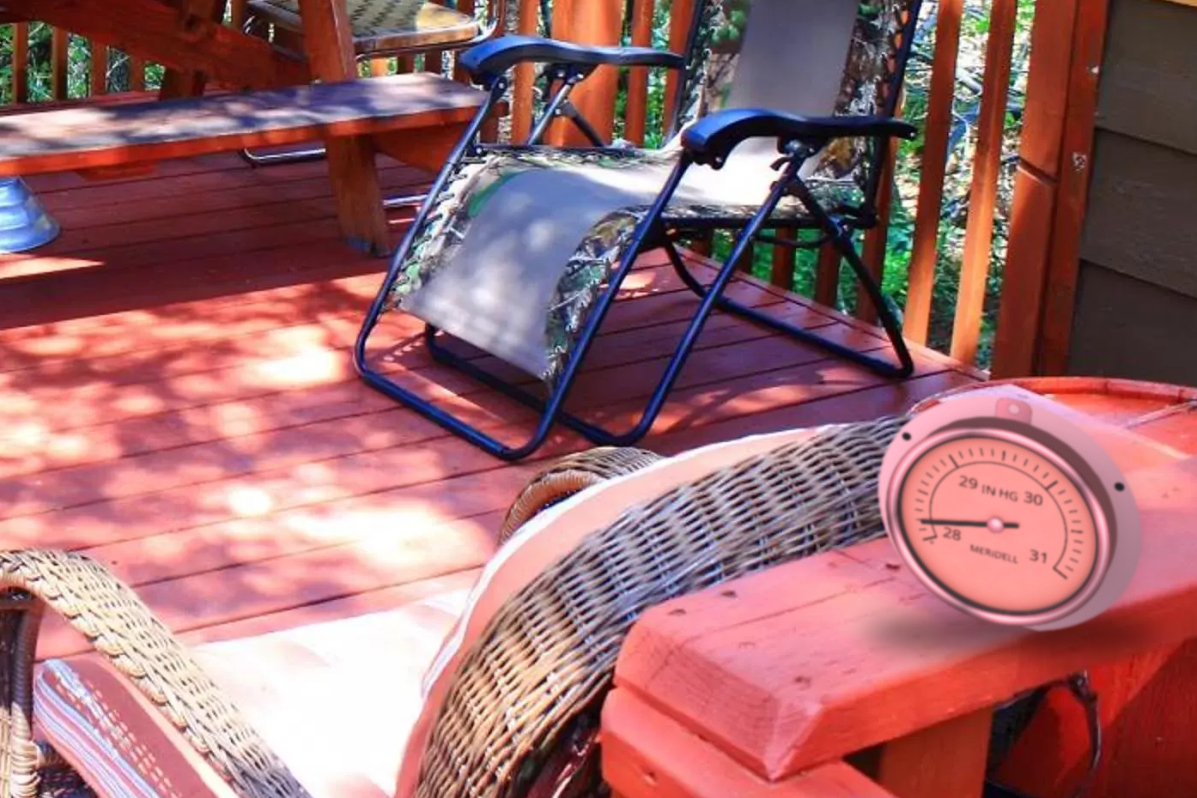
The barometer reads 28.2,inHg
